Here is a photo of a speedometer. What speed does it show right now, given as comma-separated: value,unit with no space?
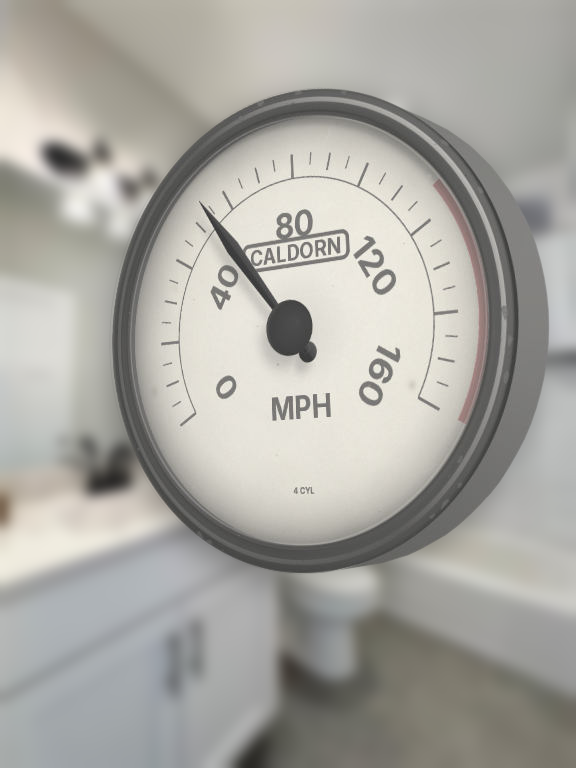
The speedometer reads 55,mph
